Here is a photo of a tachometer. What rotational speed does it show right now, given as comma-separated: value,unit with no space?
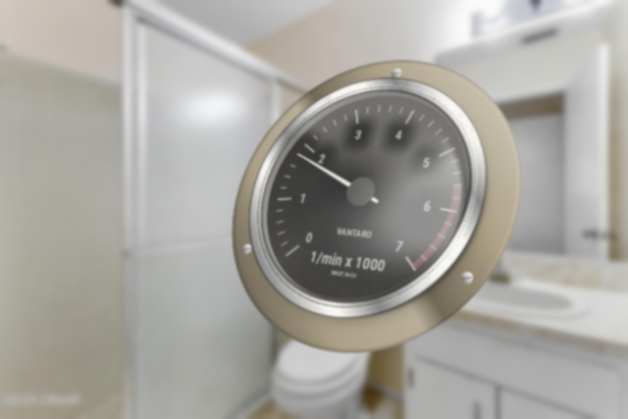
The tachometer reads 1800,rpm
